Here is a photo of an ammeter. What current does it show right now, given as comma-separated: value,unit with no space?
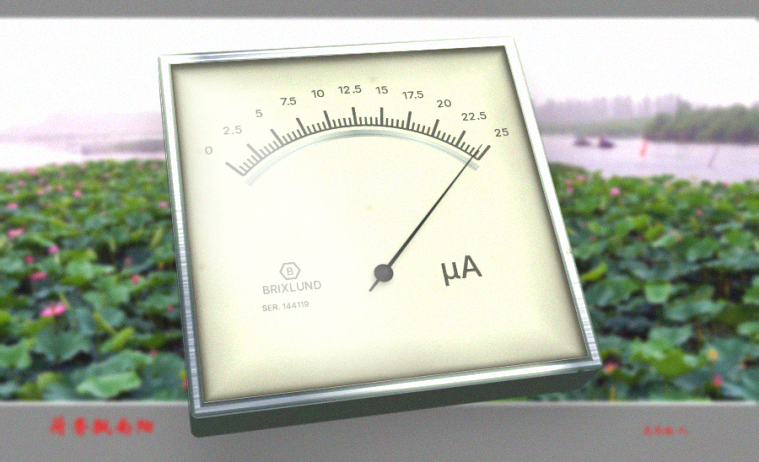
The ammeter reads 24.5,µA
